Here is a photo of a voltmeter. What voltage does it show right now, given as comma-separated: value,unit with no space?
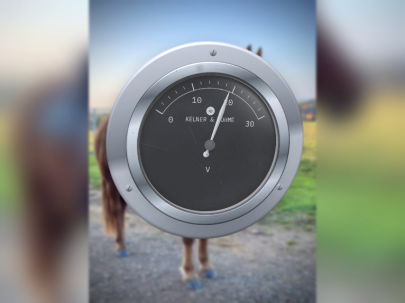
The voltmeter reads 19,V
